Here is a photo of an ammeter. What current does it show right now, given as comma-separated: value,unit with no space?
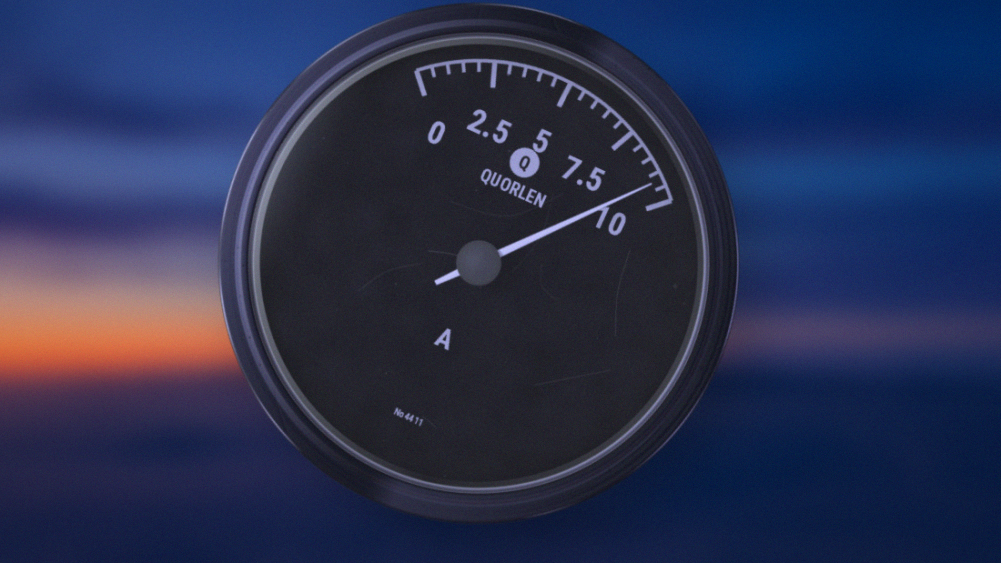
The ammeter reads 9.25,A
